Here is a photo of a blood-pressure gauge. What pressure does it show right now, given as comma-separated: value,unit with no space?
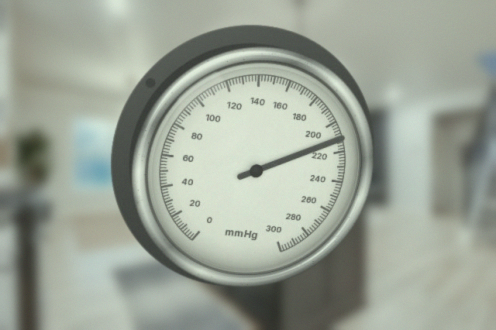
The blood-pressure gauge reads 210,mmHg
